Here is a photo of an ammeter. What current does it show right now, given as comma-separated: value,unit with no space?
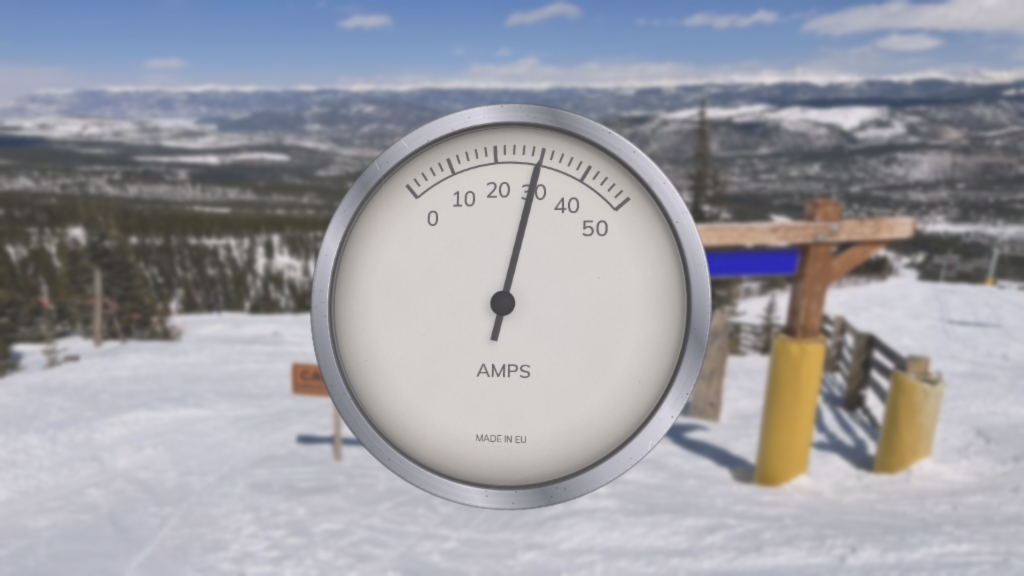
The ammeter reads 30,A
